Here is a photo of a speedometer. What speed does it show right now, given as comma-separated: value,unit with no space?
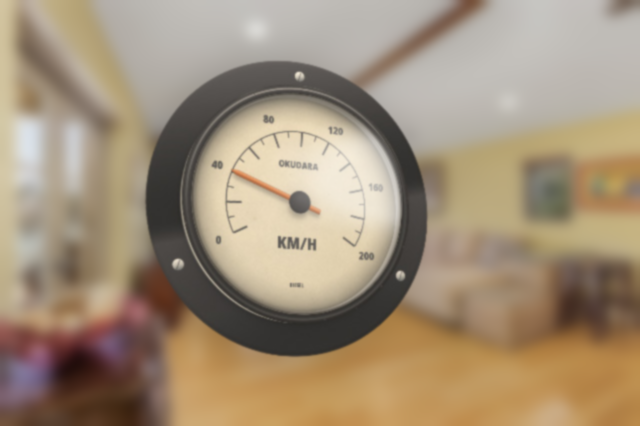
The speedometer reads 40,km/h
